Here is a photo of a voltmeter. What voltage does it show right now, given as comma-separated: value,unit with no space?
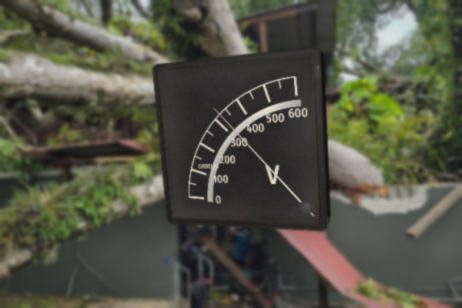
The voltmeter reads 325,V
